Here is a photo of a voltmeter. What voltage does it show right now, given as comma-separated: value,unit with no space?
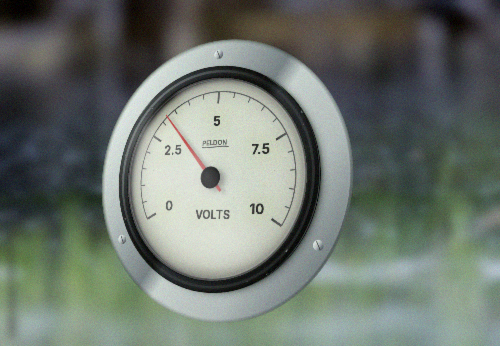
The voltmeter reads 3.25,V
